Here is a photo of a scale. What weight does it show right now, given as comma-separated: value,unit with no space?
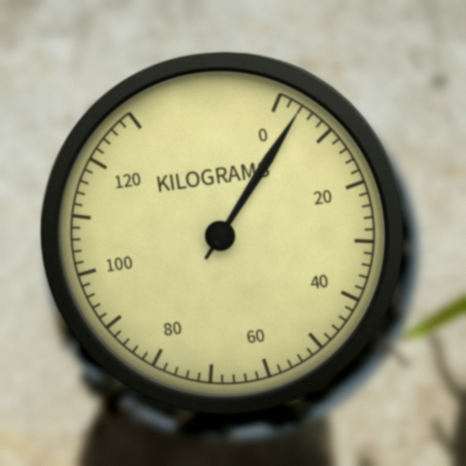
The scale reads 4,kg
